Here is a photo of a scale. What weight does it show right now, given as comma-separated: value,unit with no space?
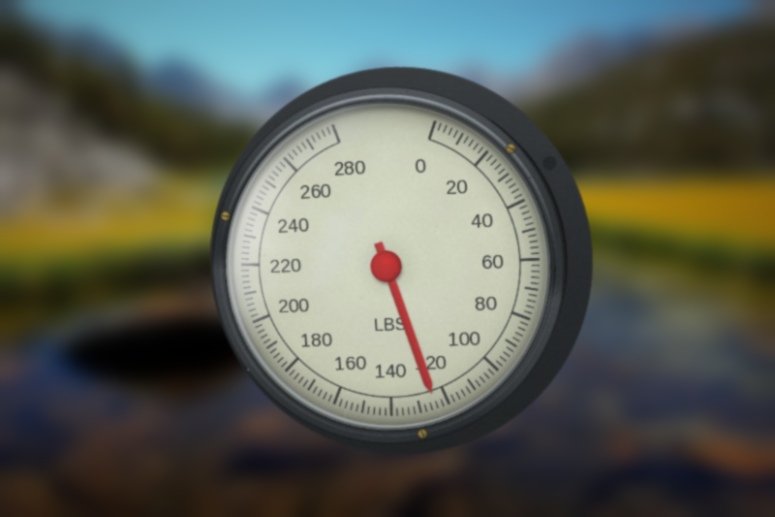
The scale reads 124,lb
